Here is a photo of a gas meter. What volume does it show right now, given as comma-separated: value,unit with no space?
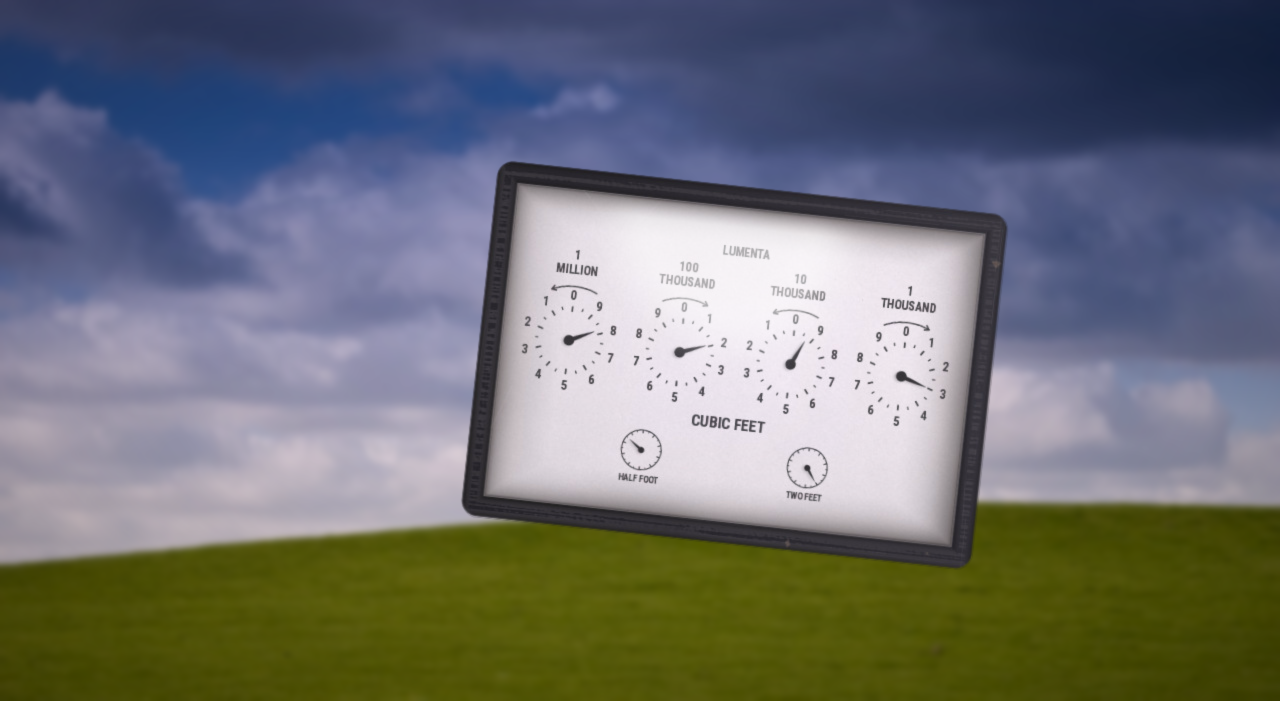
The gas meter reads 819300,ft³
